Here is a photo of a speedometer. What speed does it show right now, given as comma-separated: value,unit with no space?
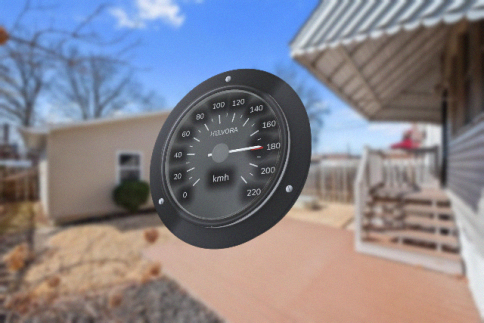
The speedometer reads 180,km/h
